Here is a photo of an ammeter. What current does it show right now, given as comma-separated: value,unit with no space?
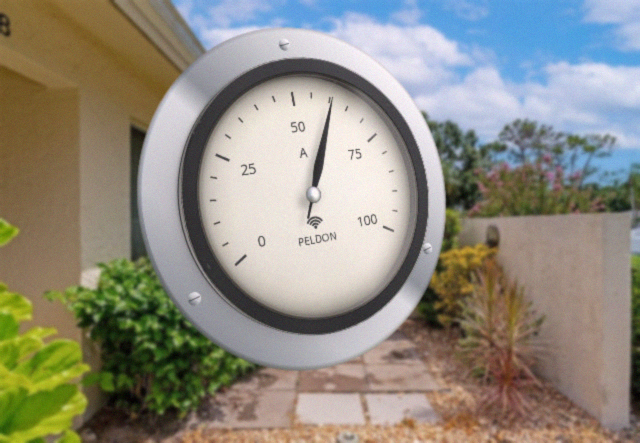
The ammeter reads 60,A
